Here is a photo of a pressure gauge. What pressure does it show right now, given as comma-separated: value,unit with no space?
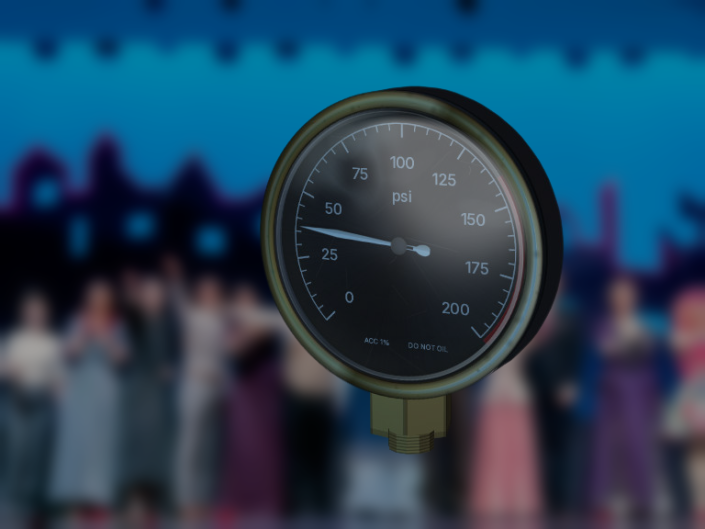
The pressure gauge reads 37.5,psi
